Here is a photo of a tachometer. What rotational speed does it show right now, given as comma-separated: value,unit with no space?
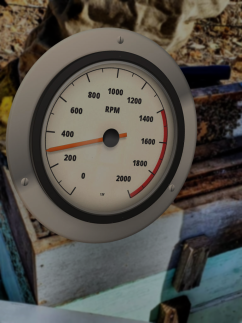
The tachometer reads 300,rpm
